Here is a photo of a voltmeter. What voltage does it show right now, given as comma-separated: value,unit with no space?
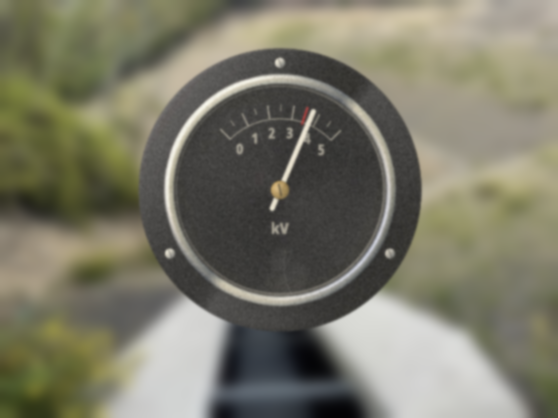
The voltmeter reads 3.75,kV
